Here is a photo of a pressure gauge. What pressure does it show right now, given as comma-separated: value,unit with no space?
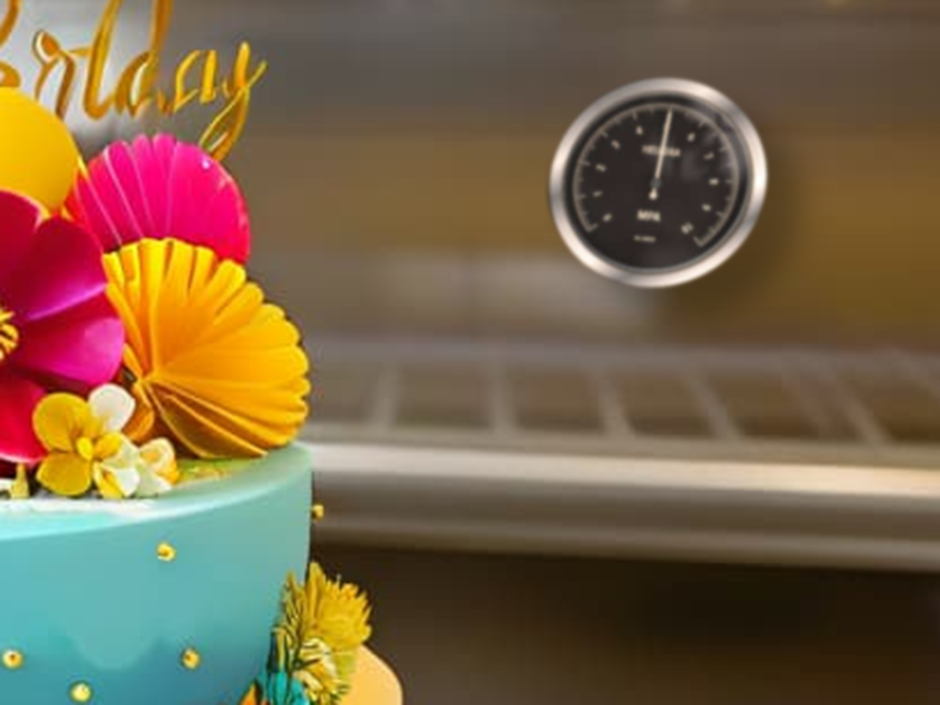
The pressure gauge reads 5,MPa
